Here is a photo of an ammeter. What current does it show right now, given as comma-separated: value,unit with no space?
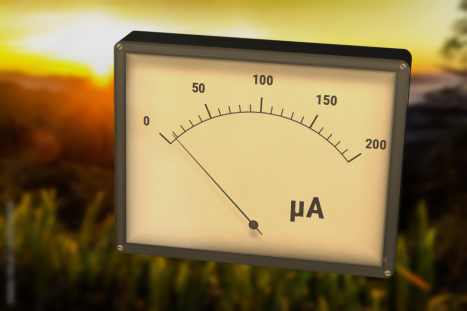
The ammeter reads 10,µA
